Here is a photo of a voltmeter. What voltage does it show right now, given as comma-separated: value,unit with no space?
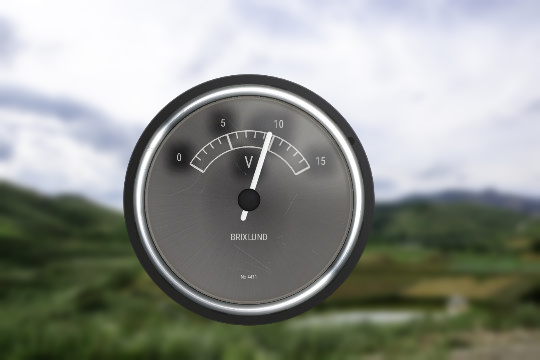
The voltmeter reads 9.5,V
